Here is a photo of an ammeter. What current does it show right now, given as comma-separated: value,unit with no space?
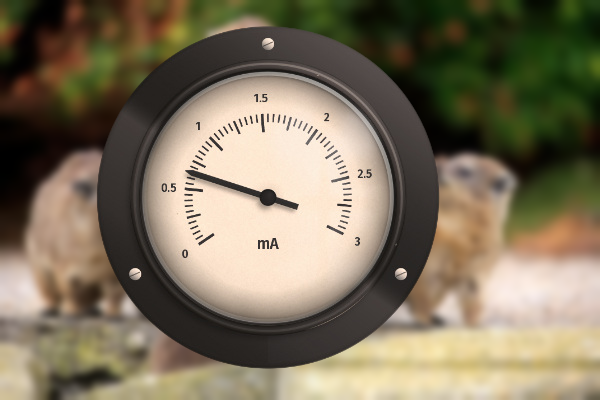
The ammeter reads 0.65,mA
